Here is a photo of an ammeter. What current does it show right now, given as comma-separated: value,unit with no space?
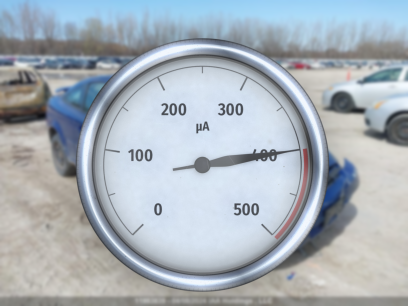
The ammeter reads 400,µA
